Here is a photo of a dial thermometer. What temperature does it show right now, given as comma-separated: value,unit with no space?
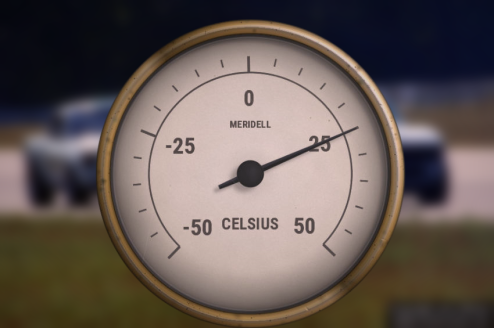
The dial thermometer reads 25,°C
